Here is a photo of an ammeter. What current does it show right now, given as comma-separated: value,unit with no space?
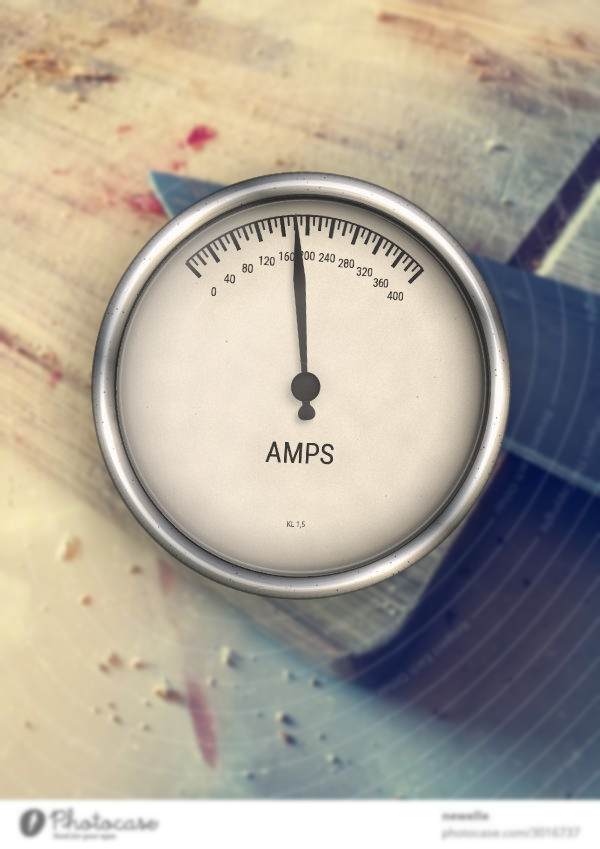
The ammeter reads 180,A
